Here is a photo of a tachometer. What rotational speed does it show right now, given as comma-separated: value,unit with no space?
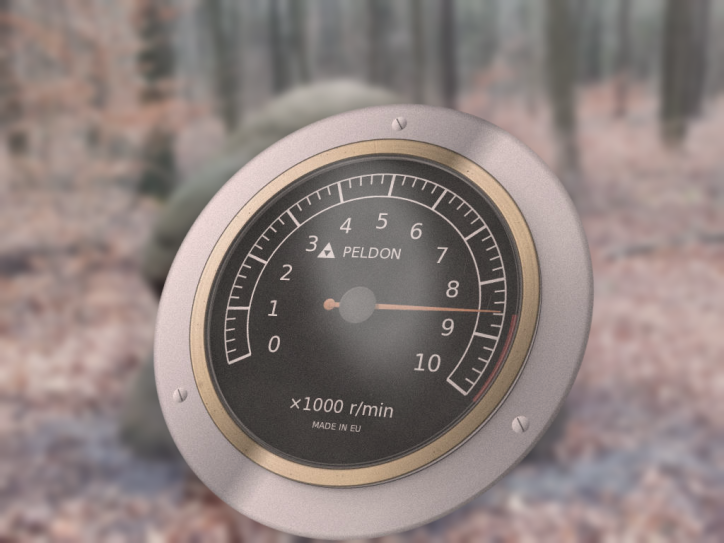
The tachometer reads 8600,rpm
